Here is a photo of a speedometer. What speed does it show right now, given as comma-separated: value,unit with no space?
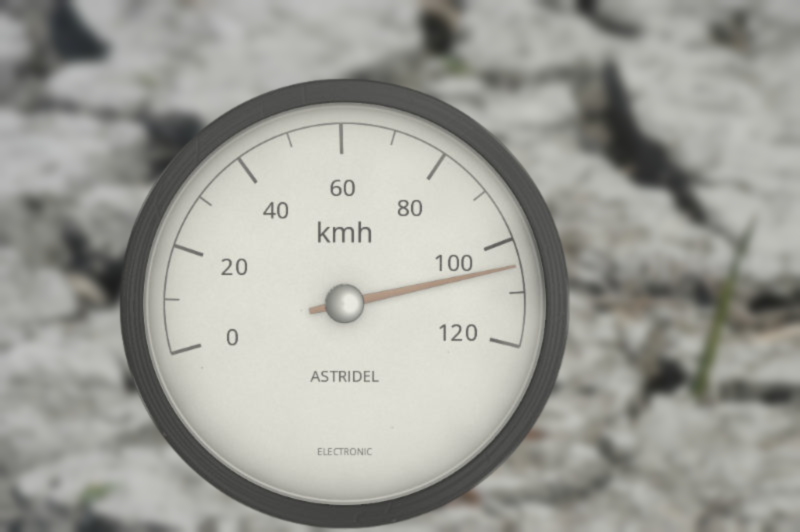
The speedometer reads 105,km/h
